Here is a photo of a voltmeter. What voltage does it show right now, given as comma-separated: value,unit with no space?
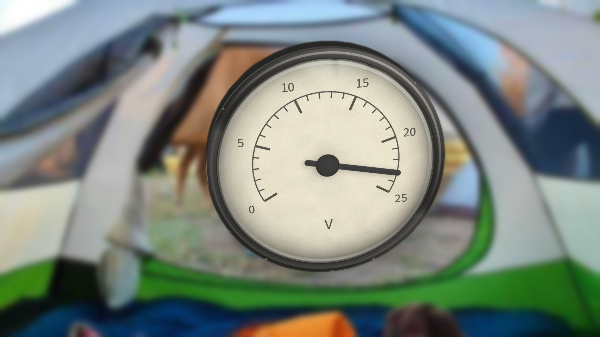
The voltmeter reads 23,V
